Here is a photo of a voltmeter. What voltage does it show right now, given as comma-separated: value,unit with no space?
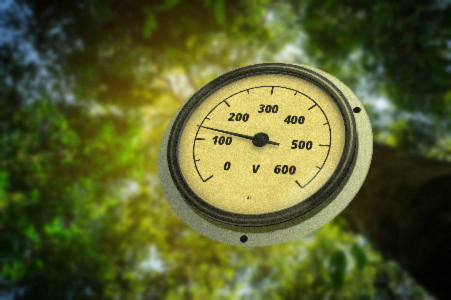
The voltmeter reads 125,V
